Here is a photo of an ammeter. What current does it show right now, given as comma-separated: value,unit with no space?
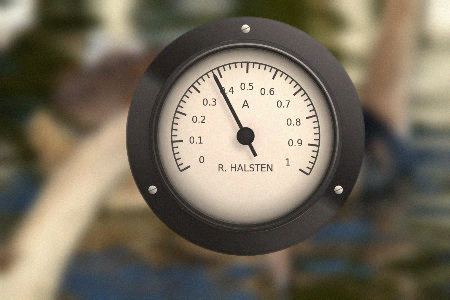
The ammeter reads 0.38,A
